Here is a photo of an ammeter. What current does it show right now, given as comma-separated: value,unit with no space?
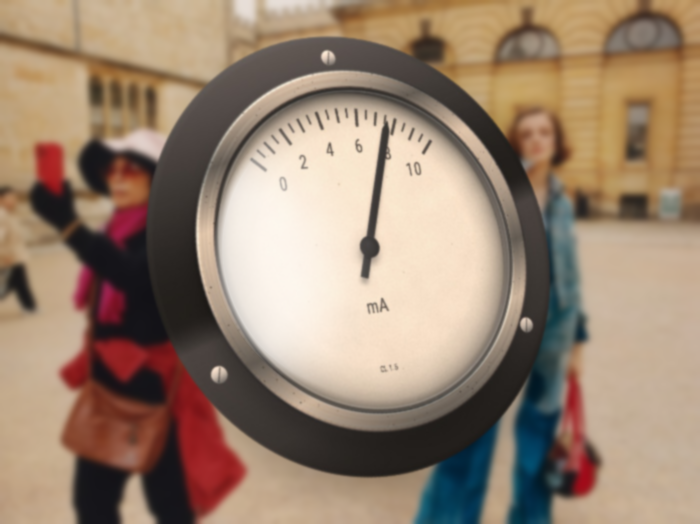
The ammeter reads 7.5,mA
